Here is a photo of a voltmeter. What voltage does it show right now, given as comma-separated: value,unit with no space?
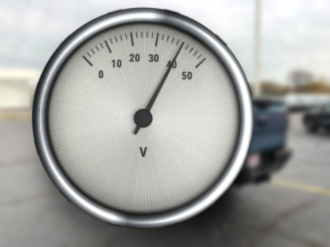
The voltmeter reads 40,V
